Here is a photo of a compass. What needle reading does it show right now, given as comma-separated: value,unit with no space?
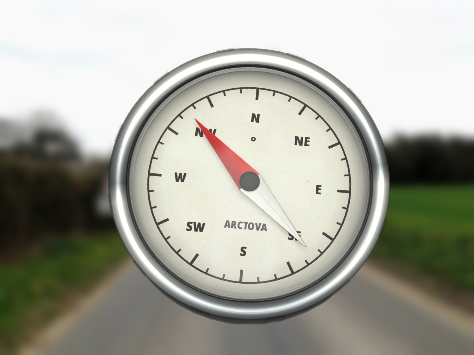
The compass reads 315,°
